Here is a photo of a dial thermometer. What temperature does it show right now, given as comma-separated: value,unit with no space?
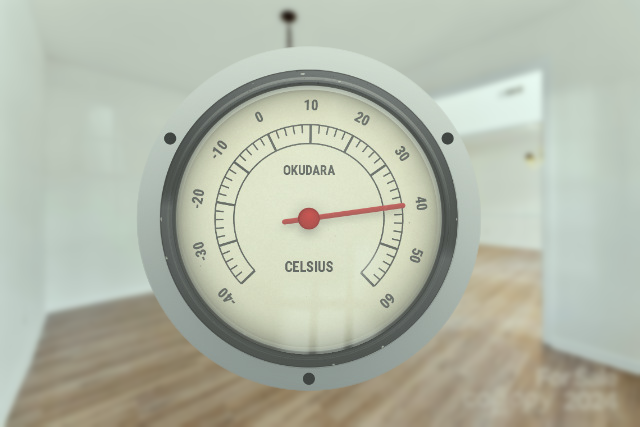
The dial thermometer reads 40,°C
